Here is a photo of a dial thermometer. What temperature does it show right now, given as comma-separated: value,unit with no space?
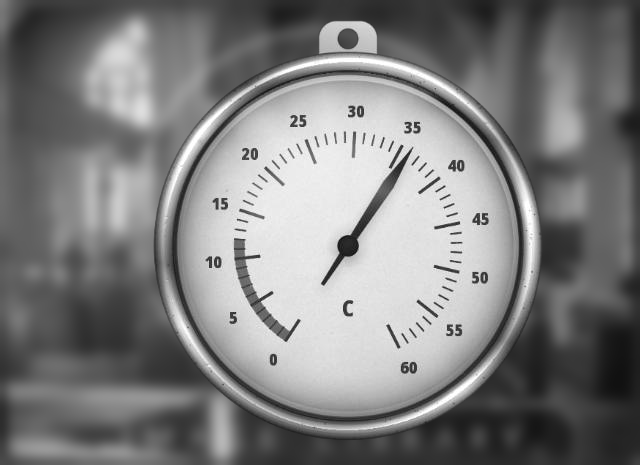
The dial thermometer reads 36,°C
